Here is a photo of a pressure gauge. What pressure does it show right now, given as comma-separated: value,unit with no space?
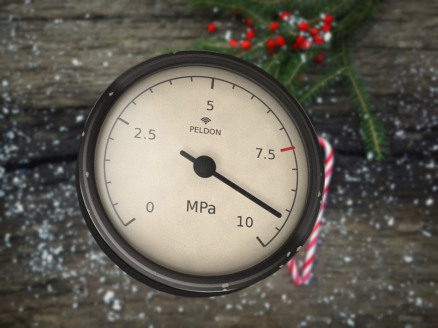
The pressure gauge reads 9.25,MPa
